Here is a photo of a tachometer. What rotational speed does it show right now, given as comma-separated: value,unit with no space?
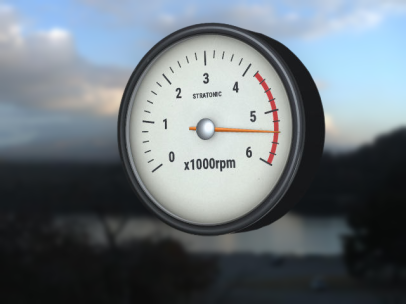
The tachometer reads 5400,rpm
